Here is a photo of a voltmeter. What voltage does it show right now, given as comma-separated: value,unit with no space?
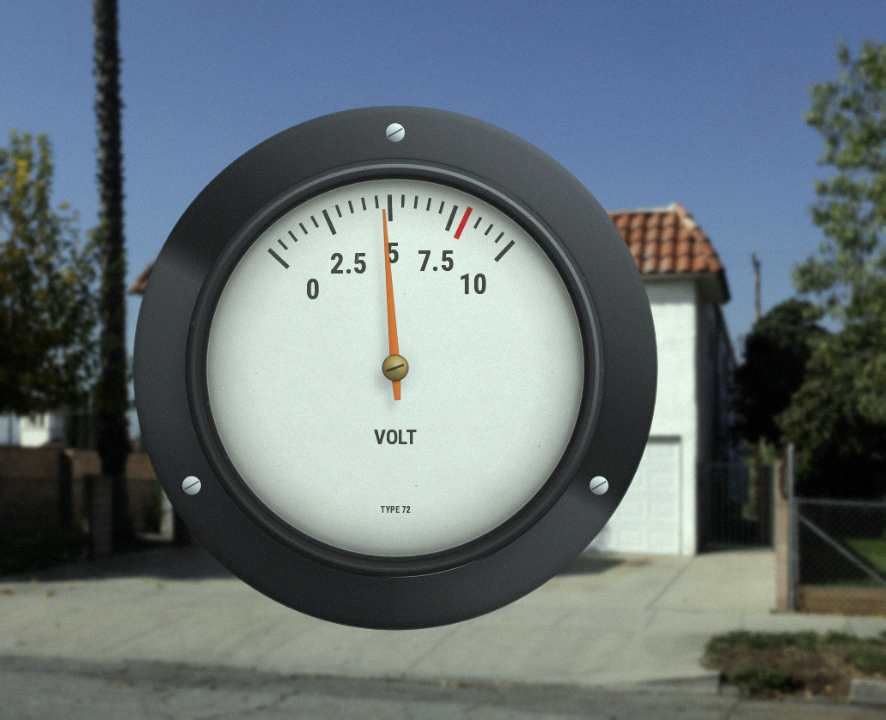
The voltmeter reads 4.75,V
